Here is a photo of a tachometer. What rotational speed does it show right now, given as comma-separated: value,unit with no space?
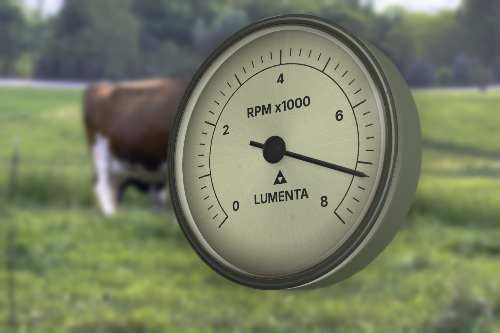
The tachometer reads 7200,rpm
